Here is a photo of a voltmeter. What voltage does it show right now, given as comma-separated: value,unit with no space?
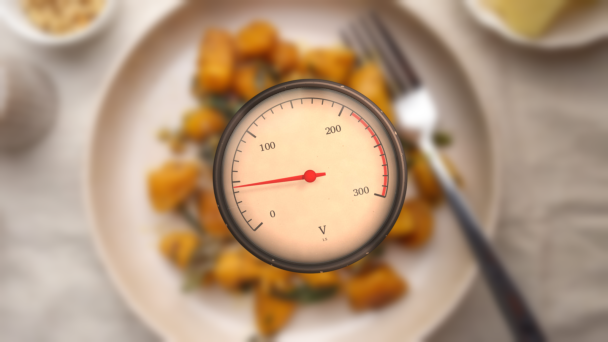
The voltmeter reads 45,V
